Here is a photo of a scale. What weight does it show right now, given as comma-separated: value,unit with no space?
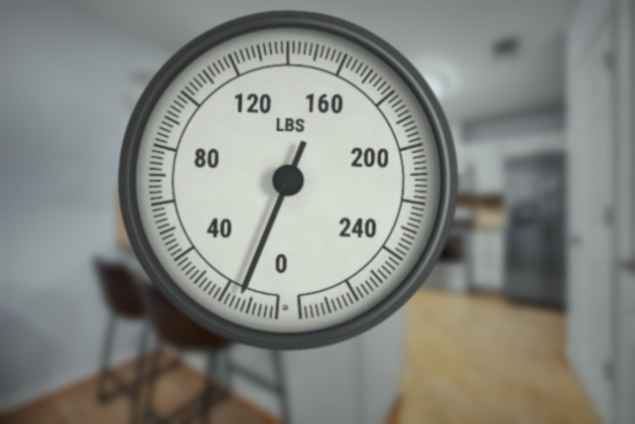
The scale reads 14,lb
